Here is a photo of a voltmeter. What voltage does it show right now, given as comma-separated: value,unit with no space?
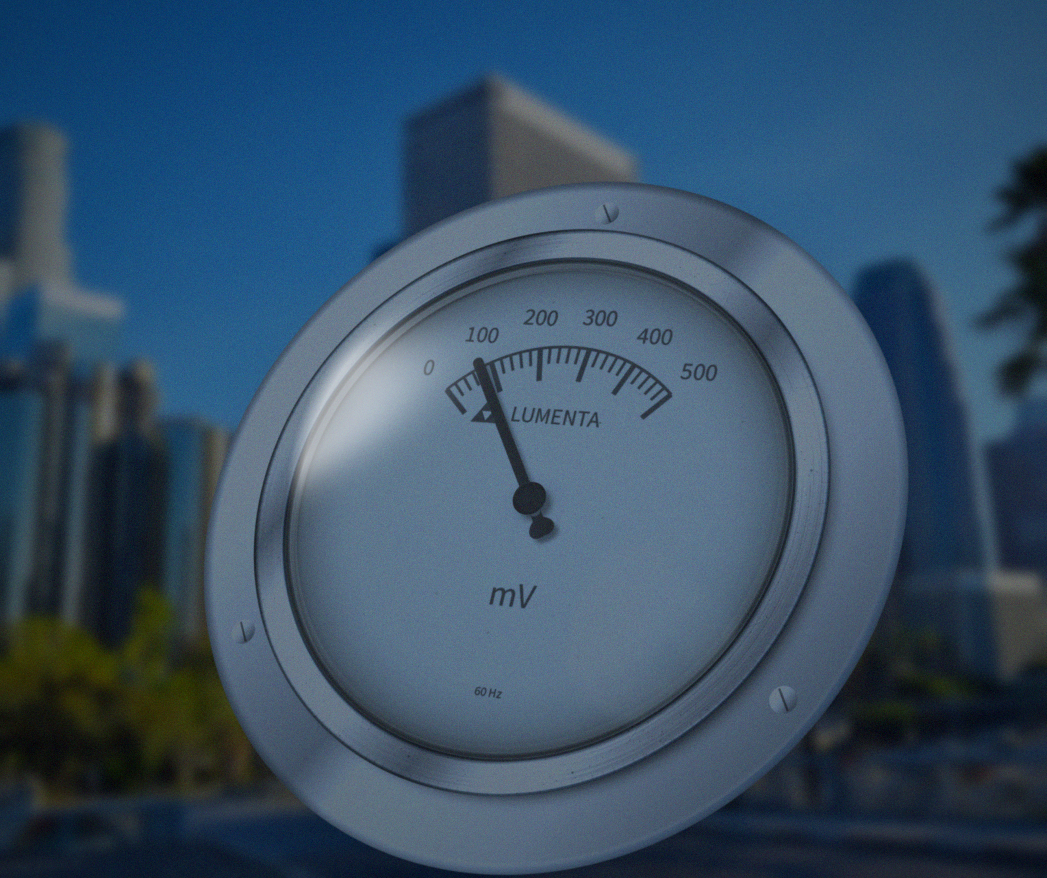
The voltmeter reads 80,mV
